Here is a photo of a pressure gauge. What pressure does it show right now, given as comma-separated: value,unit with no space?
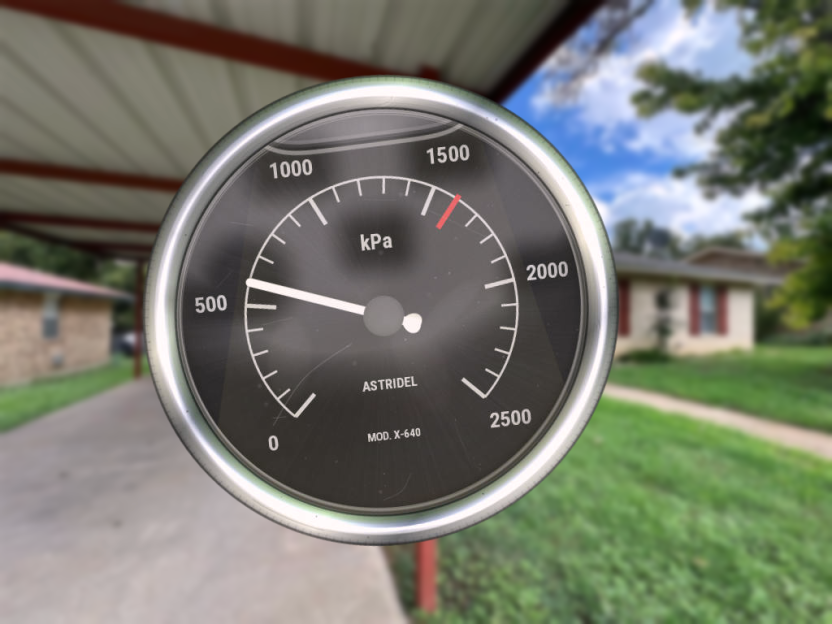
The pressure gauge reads 600,kPa
